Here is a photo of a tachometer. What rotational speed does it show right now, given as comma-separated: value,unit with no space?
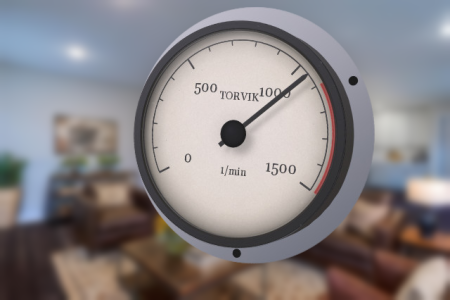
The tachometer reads 1050,rpm
